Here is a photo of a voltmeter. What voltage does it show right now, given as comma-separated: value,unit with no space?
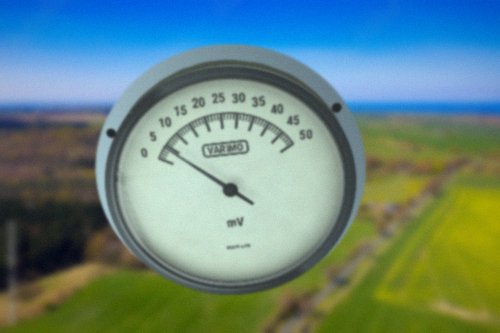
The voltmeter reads 5,mV
